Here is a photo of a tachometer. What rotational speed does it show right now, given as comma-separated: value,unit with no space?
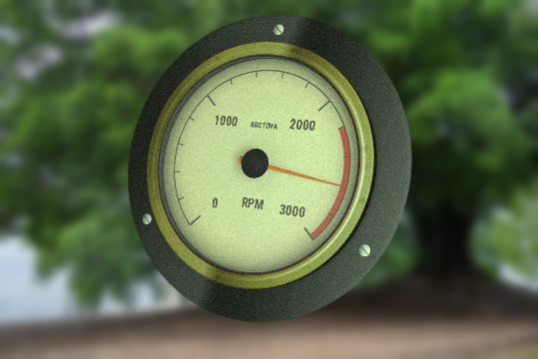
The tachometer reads 2600,rpm
